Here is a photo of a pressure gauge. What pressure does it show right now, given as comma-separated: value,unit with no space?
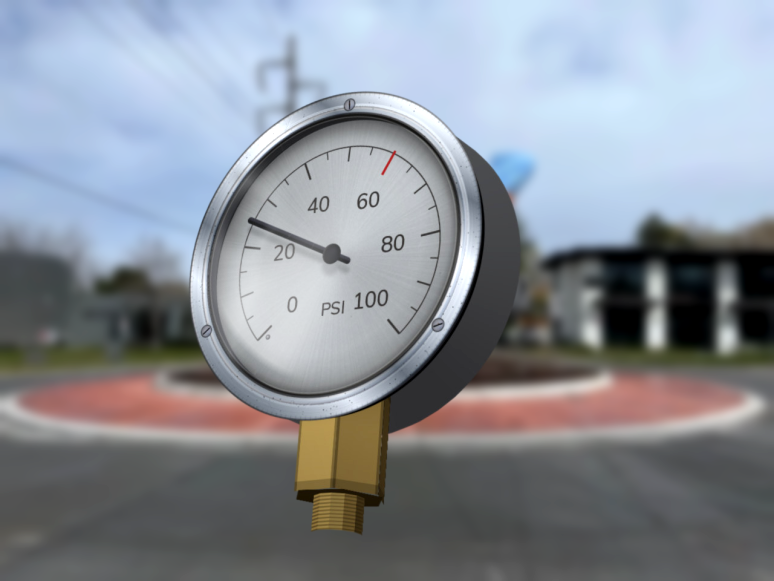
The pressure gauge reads 25,psi
